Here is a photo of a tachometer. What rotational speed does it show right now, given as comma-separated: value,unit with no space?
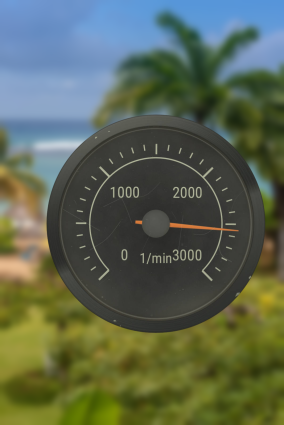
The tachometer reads 2550,rpm
